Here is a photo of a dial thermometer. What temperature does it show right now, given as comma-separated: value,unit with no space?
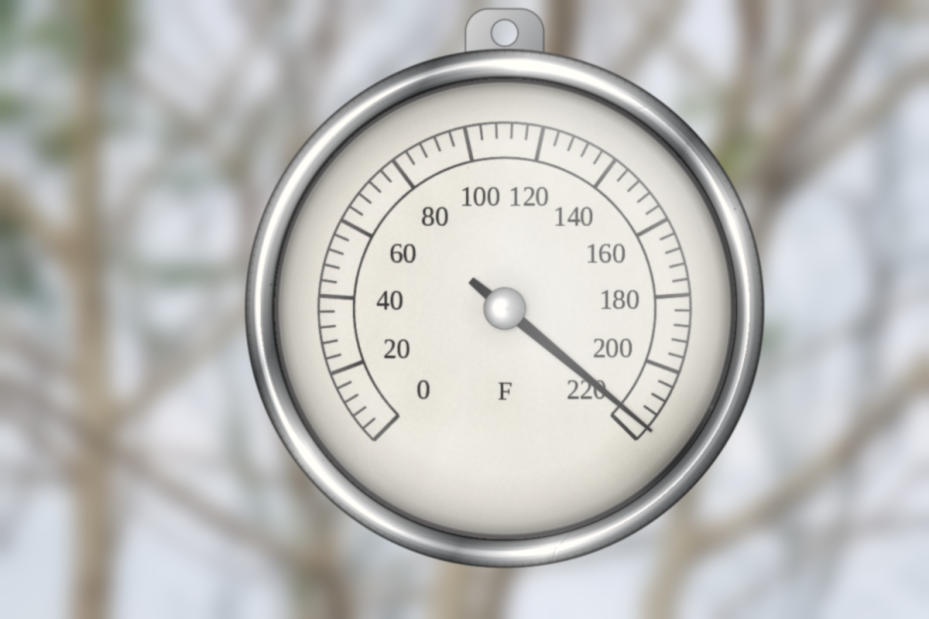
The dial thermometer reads 216,°F
